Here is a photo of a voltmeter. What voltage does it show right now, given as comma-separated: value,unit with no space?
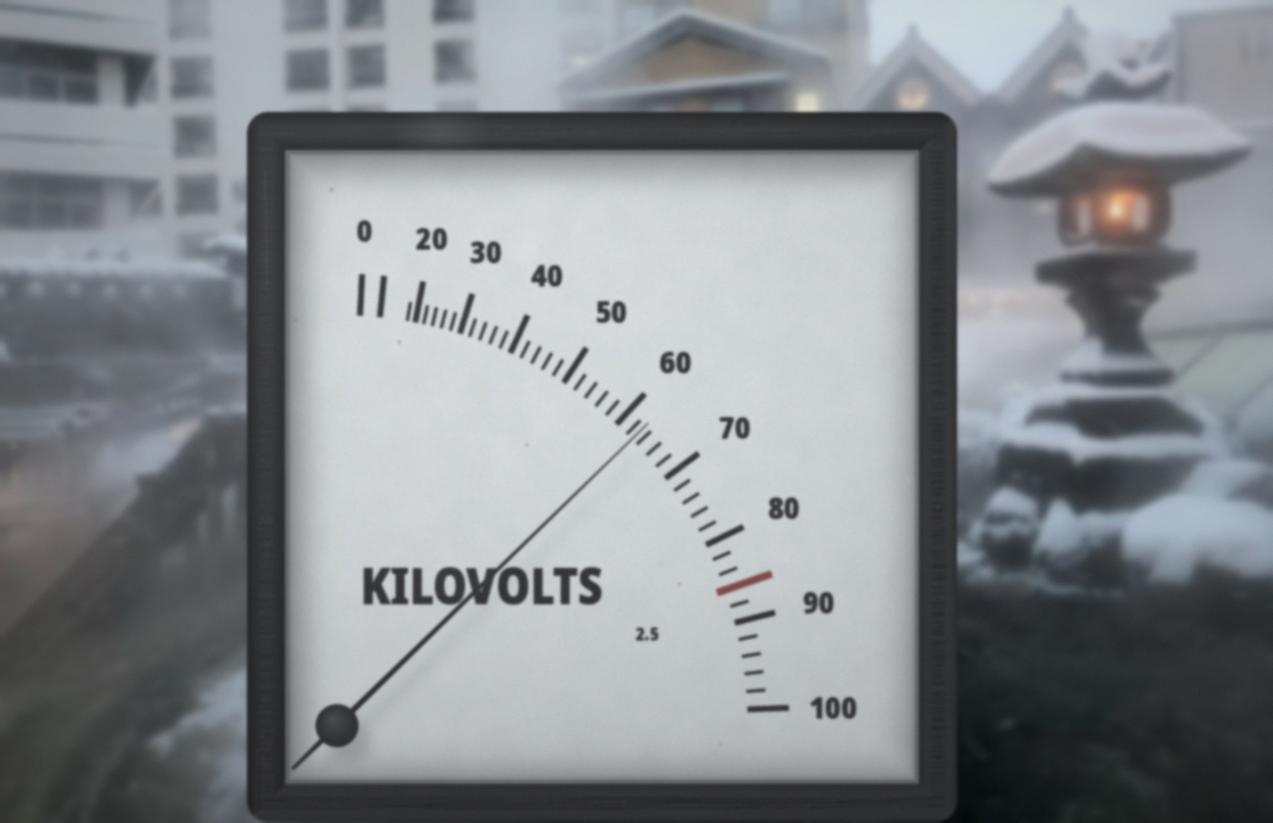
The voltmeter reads 63,kV
